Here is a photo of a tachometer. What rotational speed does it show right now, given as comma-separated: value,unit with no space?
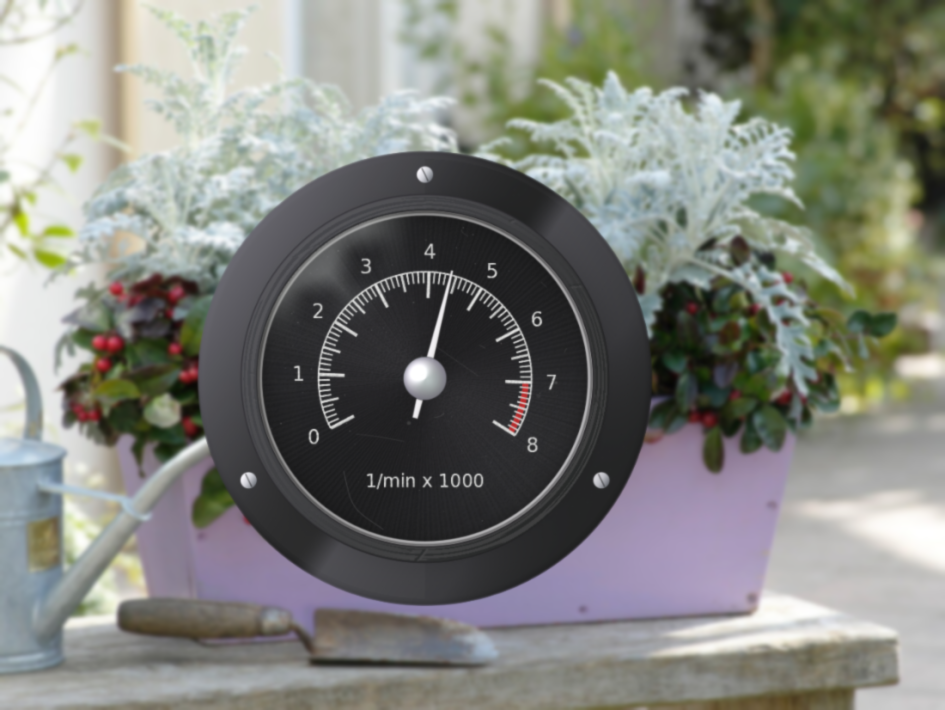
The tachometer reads 4400,rpm
